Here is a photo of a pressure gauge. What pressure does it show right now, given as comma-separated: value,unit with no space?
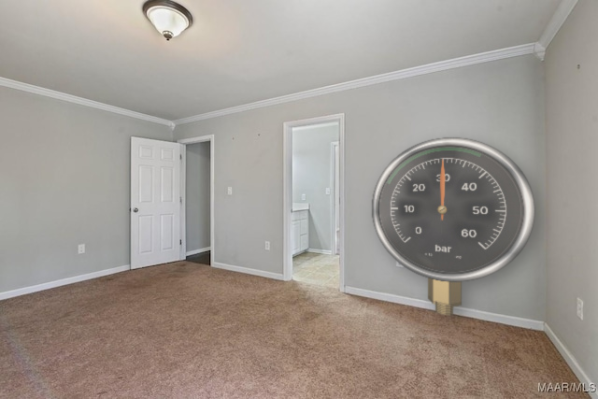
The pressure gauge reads 30,bar
